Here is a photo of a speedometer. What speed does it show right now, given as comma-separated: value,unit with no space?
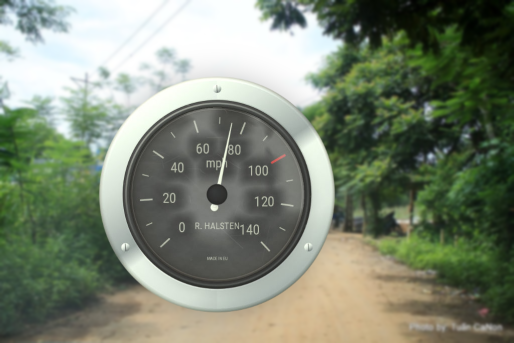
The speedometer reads 75,mph
